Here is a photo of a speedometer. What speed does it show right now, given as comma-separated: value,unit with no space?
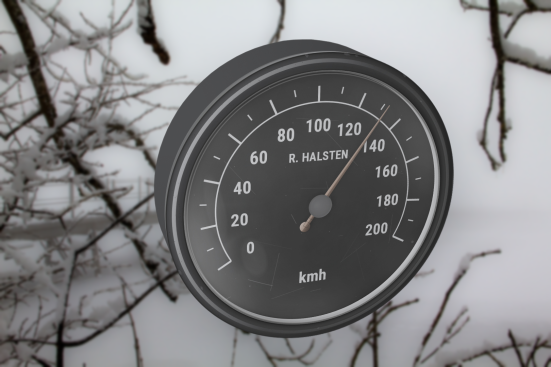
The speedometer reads 130,km/h
